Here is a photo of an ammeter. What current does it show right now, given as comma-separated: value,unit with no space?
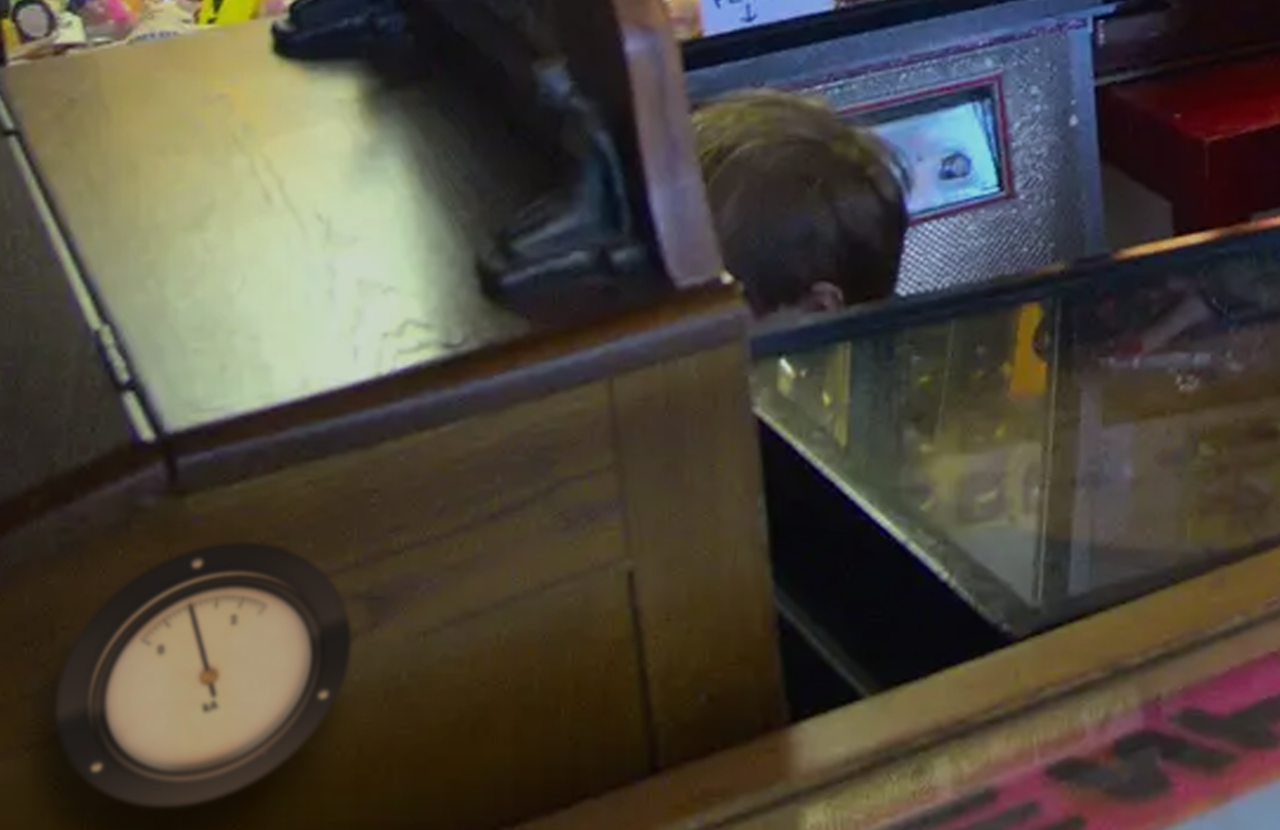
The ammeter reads 1,kA
